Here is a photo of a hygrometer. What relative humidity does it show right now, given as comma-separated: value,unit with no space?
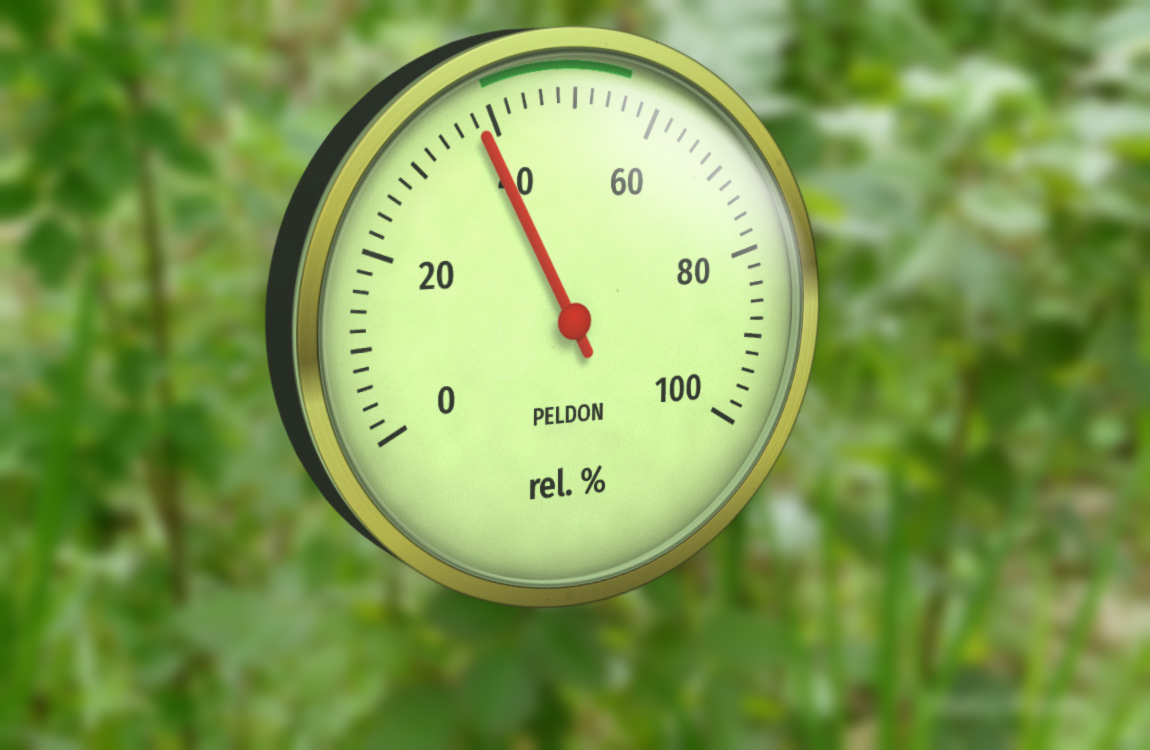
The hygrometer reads 38,%
